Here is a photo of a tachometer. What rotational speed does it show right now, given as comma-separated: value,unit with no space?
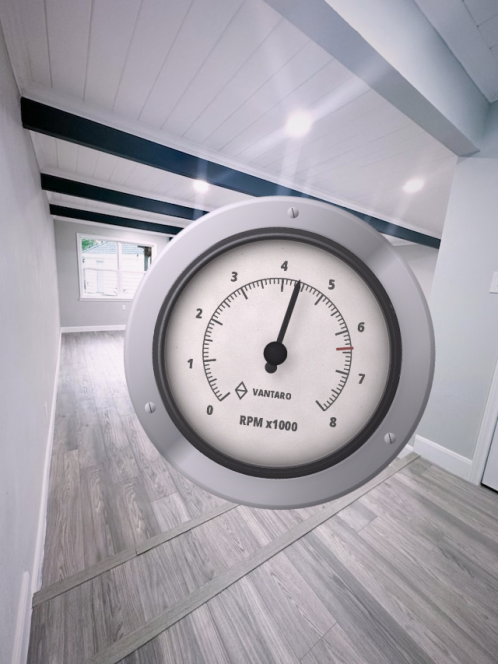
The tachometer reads 4400,rpm
